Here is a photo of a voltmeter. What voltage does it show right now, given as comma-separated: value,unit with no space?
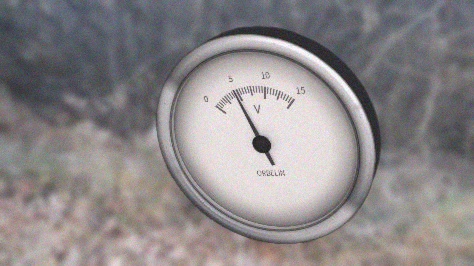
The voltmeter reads 5,V
